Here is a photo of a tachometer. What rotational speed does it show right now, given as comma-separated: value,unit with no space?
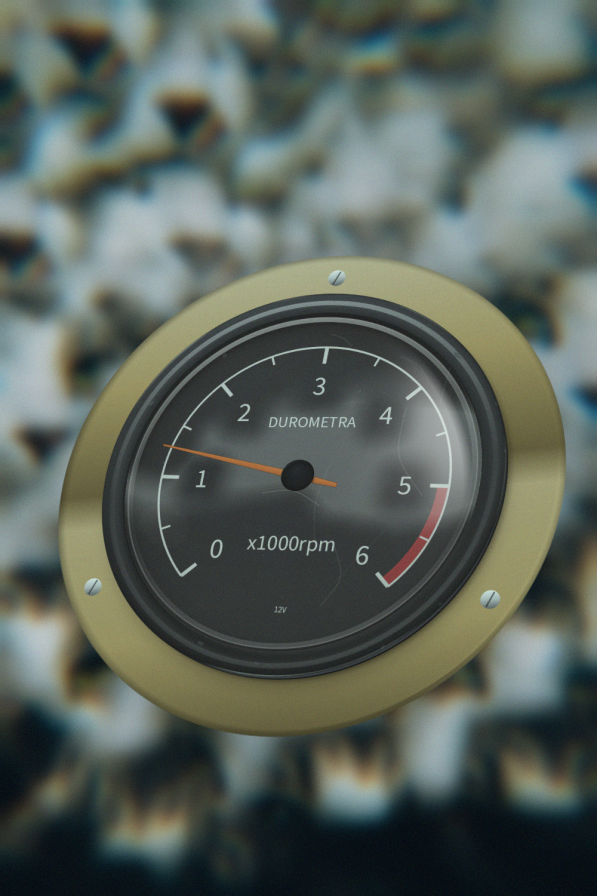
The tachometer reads 1250,rpm
